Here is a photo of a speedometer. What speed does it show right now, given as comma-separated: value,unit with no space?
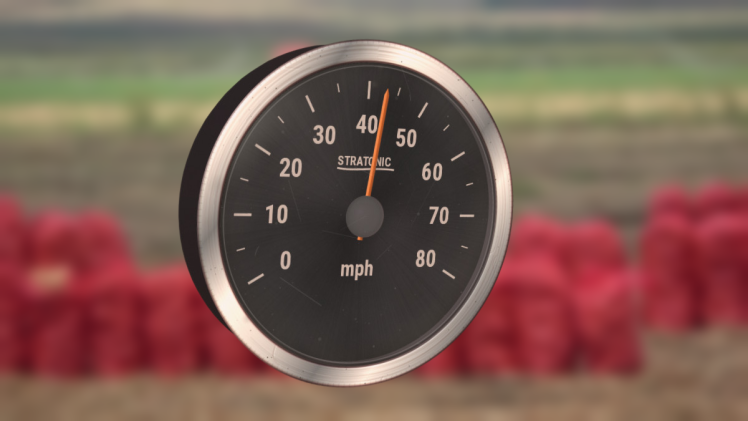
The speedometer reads 42.5,mph
